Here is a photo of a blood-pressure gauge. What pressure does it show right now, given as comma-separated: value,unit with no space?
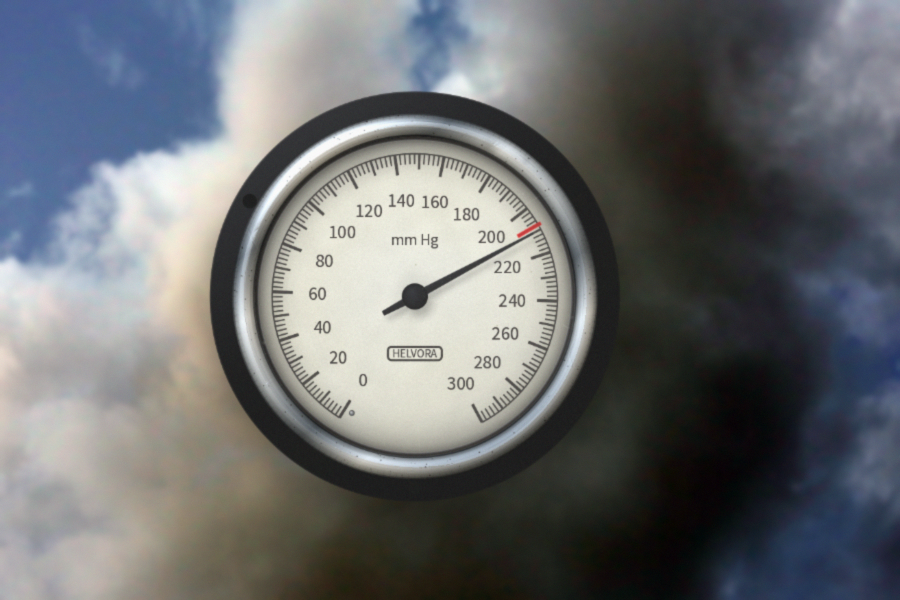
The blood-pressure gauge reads 210,mmHg
